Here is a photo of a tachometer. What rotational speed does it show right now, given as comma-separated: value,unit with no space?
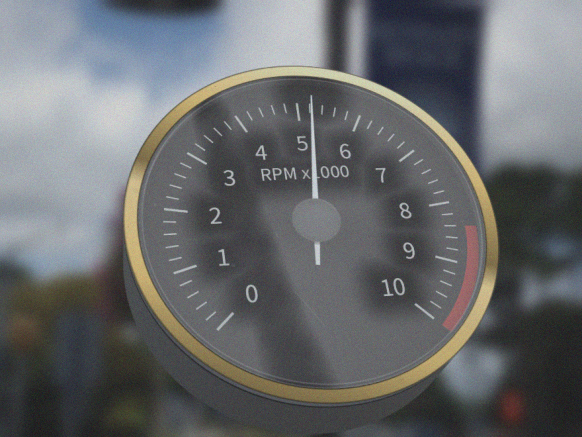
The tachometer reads 5200,rpm
